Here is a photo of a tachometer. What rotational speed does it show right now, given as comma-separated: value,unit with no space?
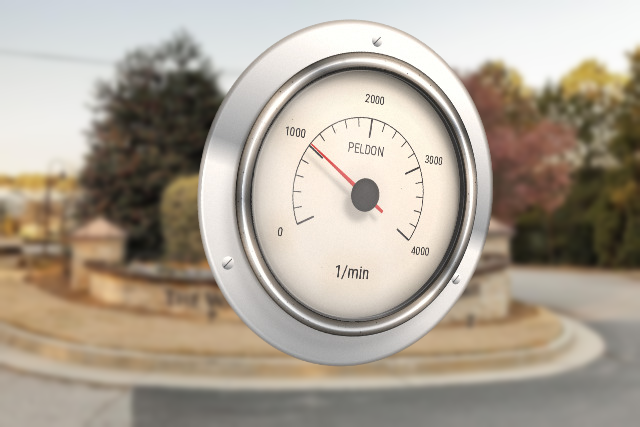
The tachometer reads 1000,rpm
